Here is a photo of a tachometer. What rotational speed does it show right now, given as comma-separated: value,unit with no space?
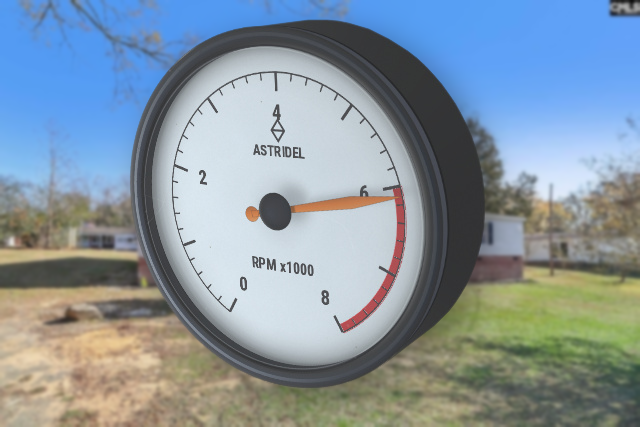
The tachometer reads 6100,rpm
